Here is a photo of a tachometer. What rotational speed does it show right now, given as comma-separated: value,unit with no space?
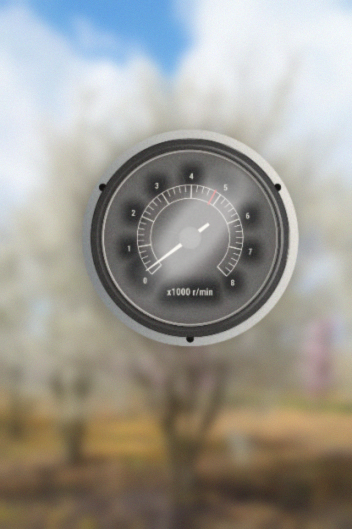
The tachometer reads 200,rpm
